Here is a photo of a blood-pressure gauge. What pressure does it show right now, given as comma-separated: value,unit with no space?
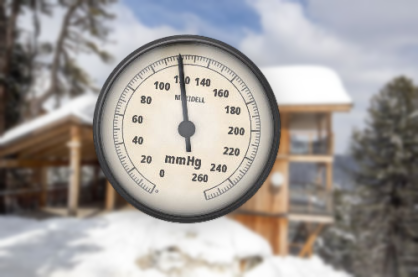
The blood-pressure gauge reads 120,mmHg
